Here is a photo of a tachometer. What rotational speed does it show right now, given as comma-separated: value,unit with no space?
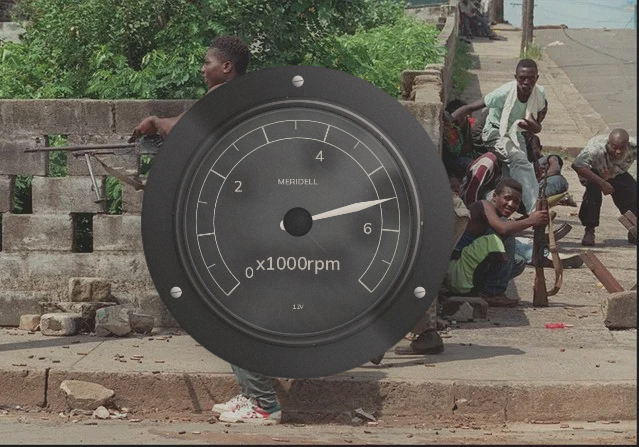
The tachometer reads 5500,rpm
